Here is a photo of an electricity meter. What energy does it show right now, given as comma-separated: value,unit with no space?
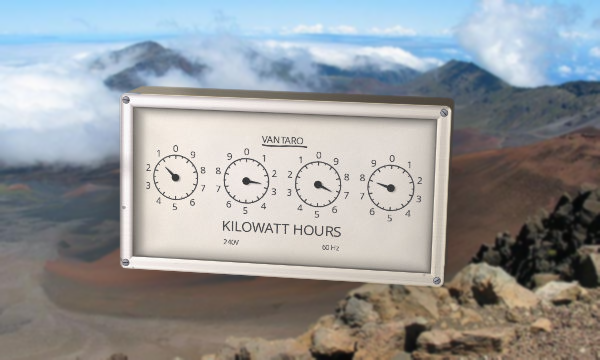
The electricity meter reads 1268,kWh
